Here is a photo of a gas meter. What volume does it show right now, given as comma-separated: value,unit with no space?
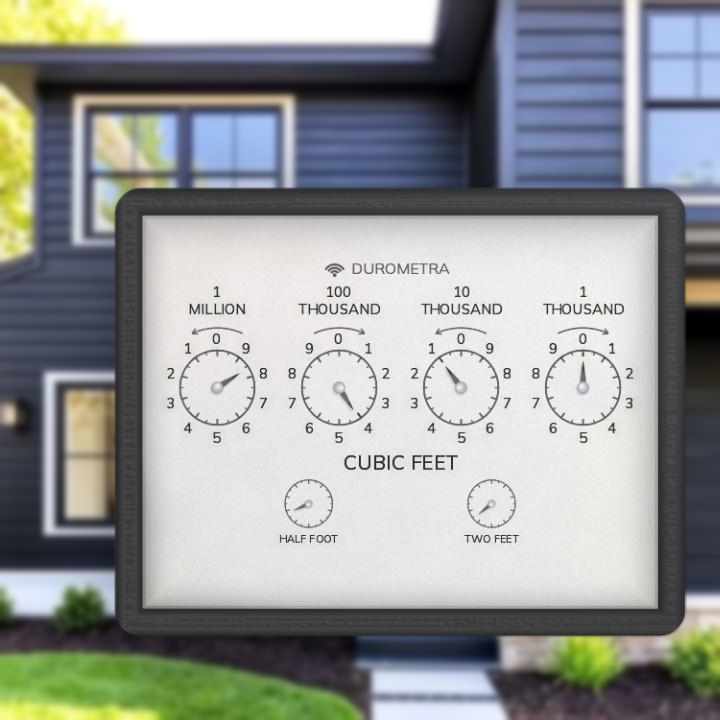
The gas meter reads 841000,ft³
